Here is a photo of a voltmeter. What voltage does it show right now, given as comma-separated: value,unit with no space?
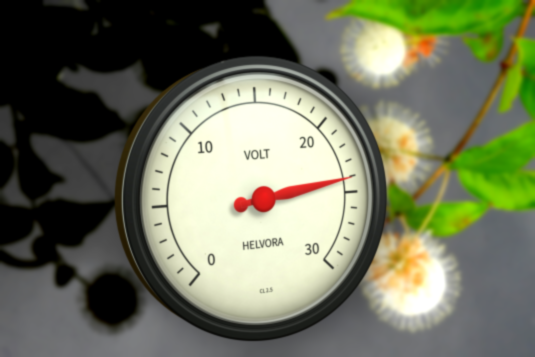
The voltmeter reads 24,V
